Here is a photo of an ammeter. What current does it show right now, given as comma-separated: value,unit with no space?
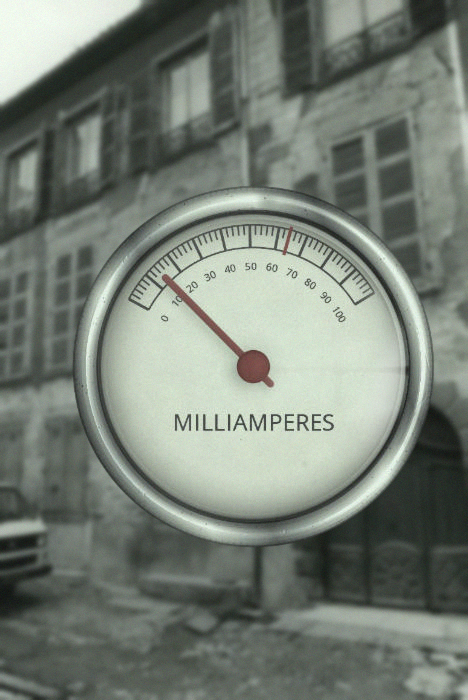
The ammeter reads 14,mA
